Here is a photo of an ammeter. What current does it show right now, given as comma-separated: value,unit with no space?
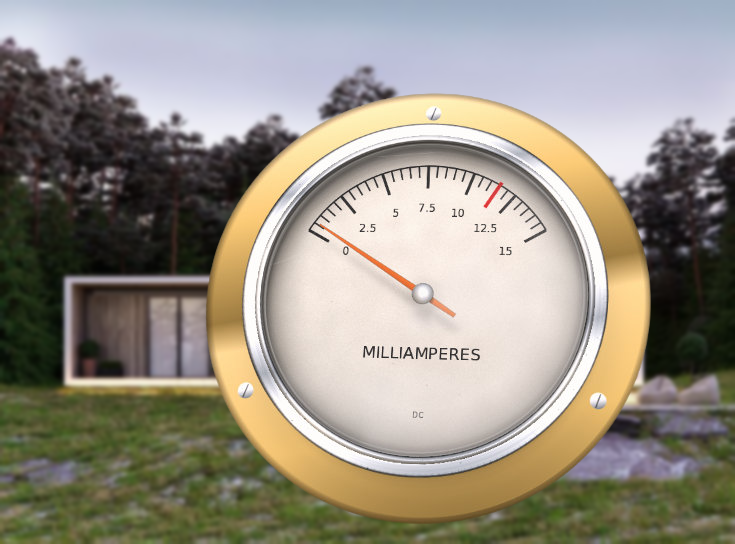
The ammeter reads 0.5,mA
